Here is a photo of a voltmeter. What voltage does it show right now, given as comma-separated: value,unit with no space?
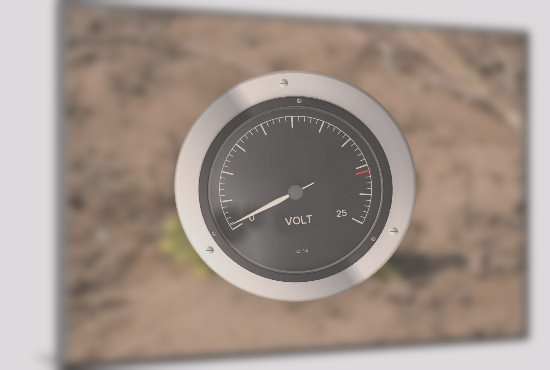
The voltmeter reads 0.5,V
